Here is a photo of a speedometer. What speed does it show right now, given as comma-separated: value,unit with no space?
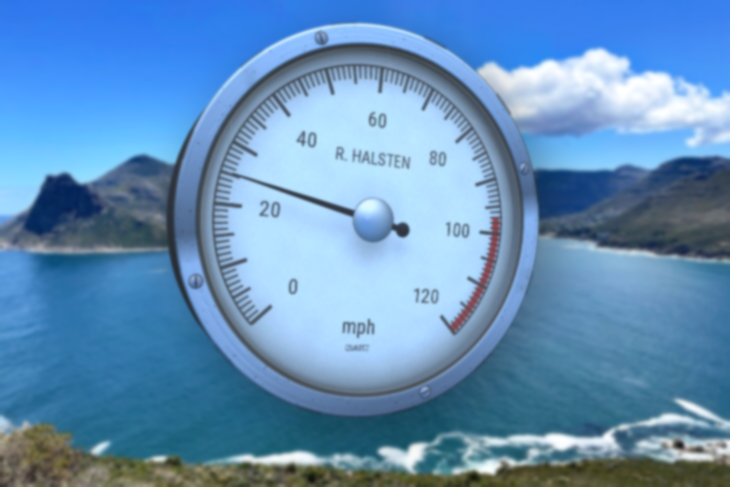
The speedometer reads 25,mph
